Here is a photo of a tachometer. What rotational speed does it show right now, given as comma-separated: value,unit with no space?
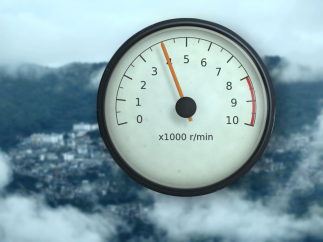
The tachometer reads 4000,rpm
